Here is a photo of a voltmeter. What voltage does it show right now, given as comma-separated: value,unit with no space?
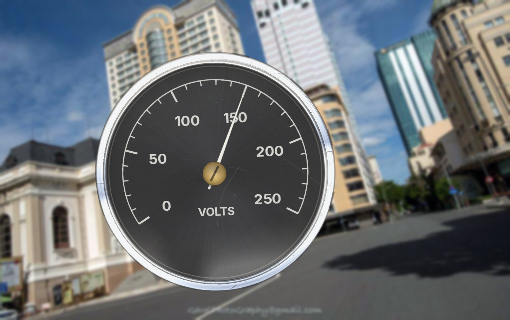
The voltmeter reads 150,V
